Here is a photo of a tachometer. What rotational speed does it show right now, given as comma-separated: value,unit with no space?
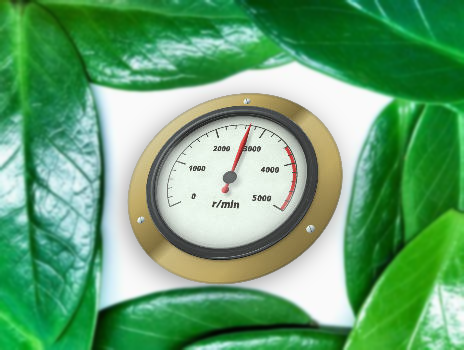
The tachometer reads 2700,rpm
